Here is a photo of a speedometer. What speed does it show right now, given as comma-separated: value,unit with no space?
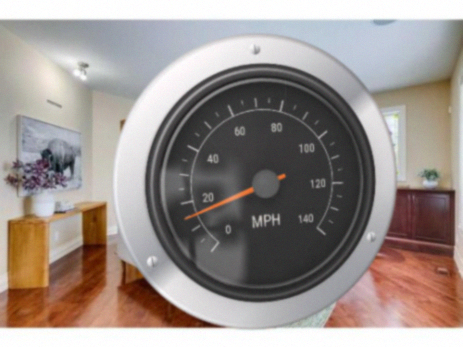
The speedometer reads 15,mph
